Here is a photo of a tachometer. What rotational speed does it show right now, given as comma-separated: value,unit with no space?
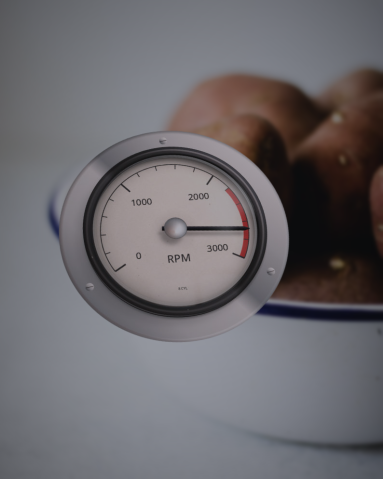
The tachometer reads 2700,rpm
